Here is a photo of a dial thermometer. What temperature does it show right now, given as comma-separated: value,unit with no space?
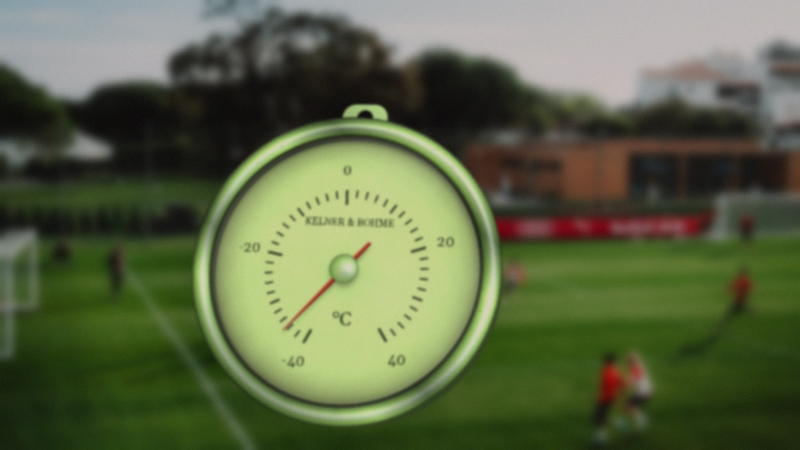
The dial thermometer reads -36,°C
